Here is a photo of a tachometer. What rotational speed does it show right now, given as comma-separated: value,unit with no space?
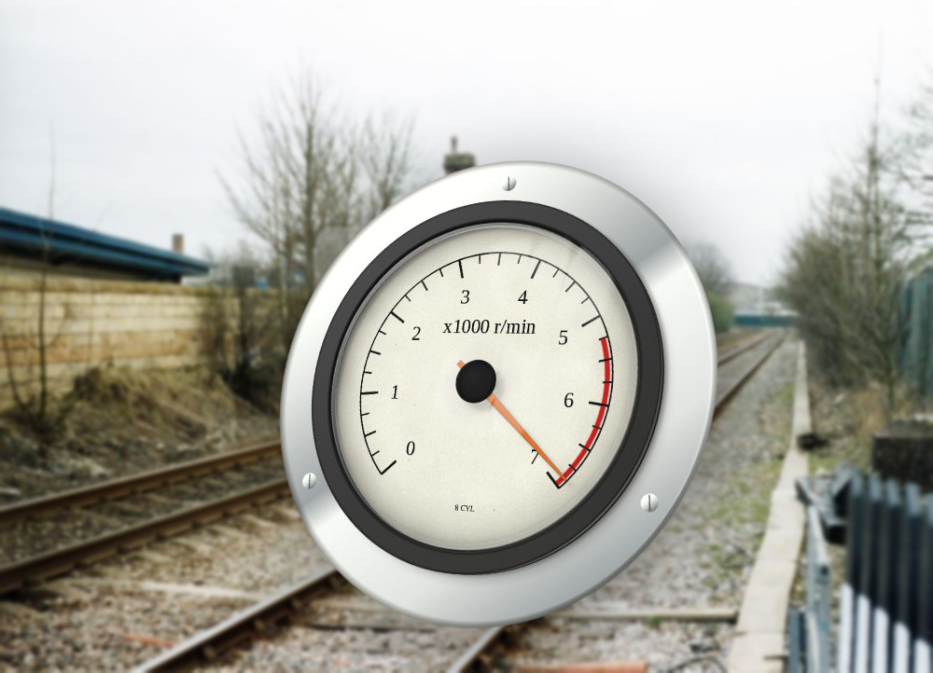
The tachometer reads 6875,rpm
